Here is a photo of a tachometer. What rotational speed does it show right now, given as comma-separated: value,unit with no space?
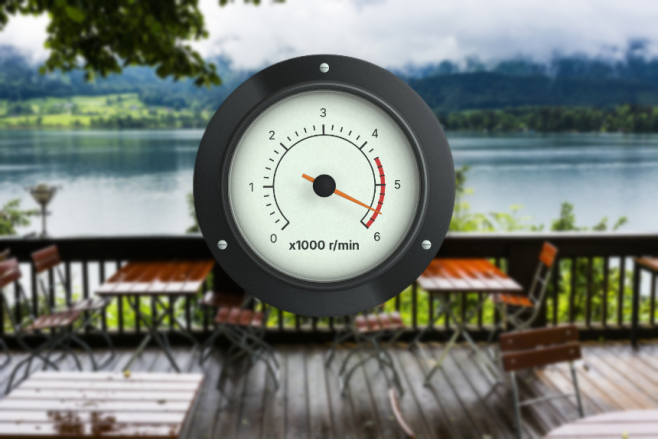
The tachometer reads 5600,rpm
